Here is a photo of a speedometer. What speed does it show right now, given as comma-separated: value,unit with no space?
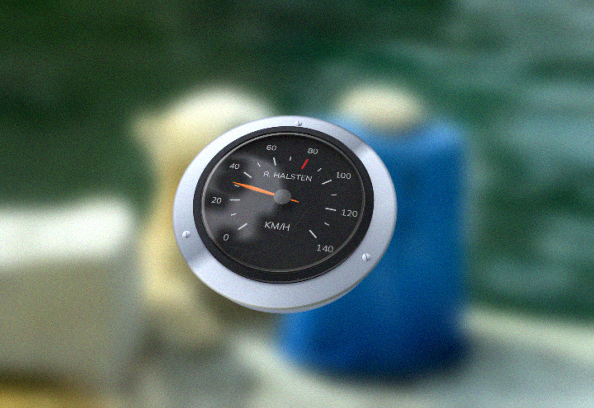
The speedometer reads 30,km/h
